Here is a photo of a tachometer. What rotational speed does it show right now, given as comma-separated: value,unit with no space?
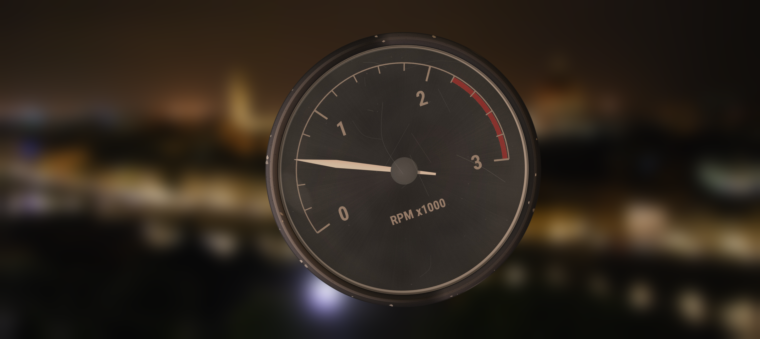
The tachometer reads 600,rpm
